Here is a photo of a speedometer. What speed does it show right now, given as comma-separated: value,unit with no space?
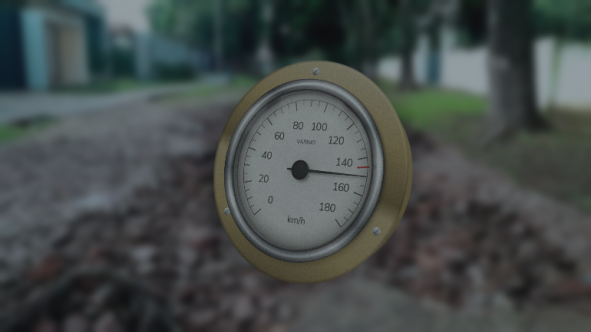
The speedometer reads 150,km/h
